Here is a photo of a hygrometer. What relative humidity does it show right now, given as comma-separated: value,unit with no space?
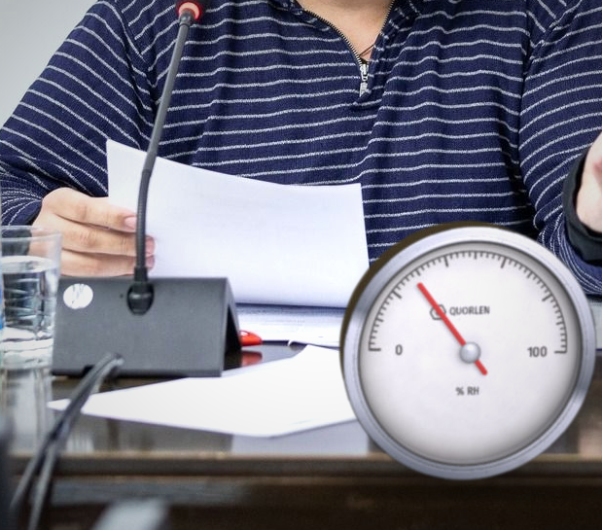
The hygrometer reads 28,%
